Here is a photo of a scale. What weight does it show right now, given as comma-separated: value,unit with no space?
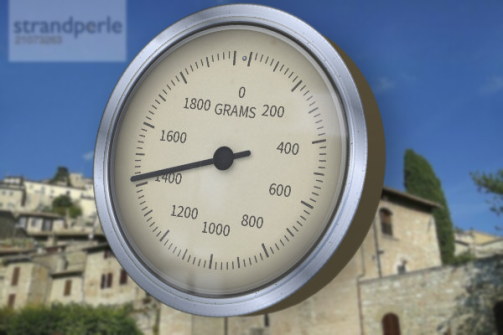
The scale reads 1420,g
